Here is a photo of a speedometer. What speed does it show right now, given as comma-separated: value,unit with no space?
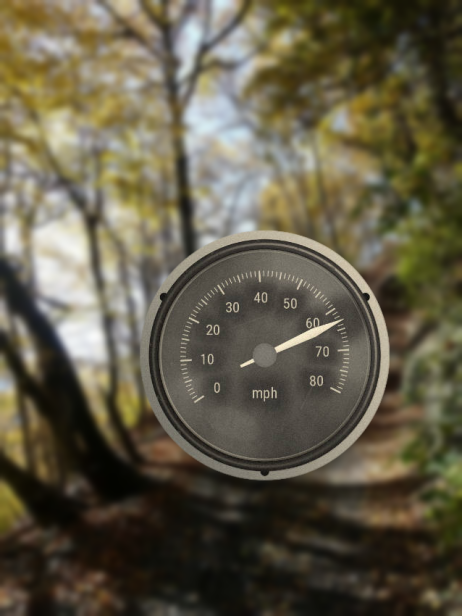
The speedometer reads 63,mph
